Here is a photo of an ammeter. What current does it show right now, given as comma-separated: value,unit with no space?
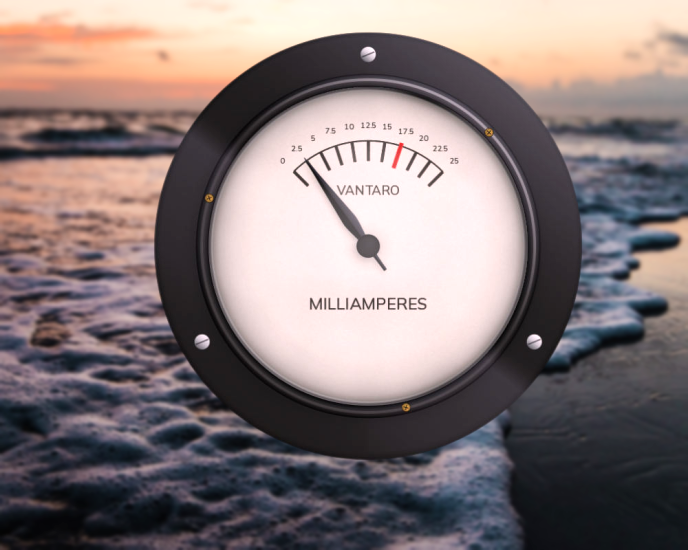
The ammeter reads 2.5,mA
